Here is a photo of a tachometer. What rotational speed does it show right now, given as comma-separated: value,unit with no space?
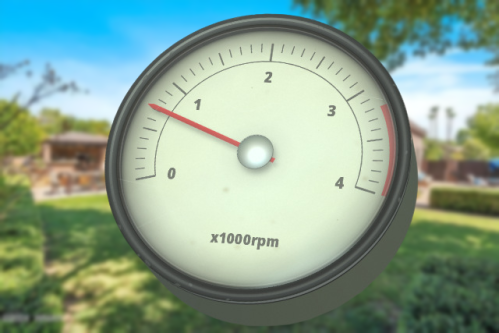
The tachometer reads 700,rpm
